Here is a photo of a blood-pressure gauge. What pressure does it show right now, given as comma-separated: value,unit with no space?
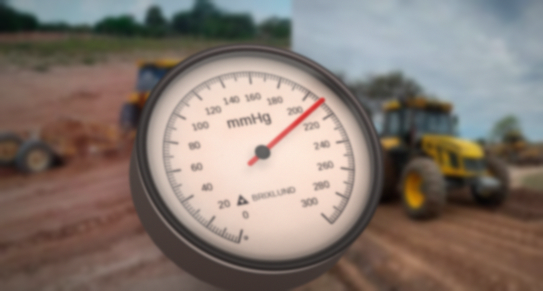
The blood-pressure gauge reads 210,mmHg
